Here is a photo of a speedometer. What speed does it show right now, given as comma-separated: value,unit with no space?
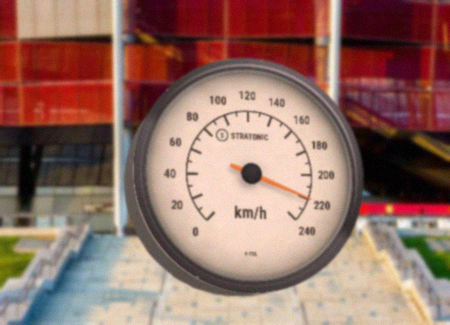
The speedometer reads 220,km/h
